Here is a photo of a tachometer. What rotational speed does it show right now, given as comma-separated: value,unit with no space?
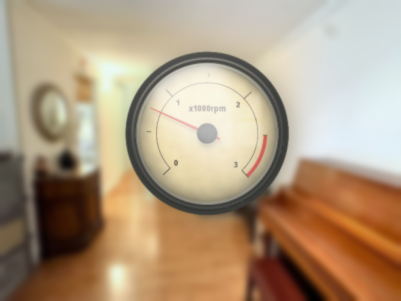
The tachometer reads 750,rpm
